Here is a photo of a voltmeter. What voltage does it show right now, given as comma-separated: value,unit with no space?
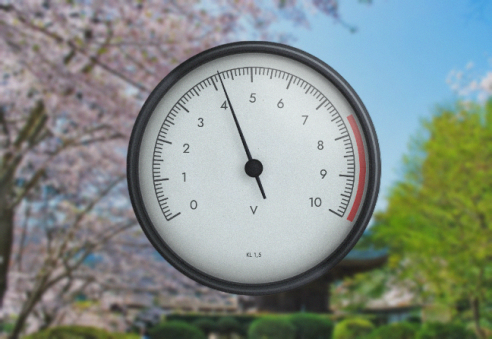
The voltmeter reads 4.2,V
